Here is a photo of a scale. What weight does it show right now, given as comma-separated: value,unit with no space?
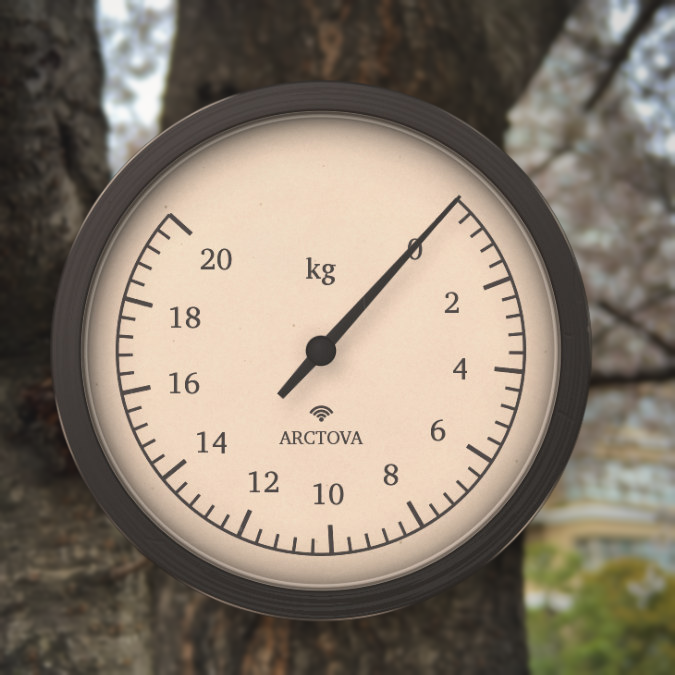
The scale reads 0,kg
